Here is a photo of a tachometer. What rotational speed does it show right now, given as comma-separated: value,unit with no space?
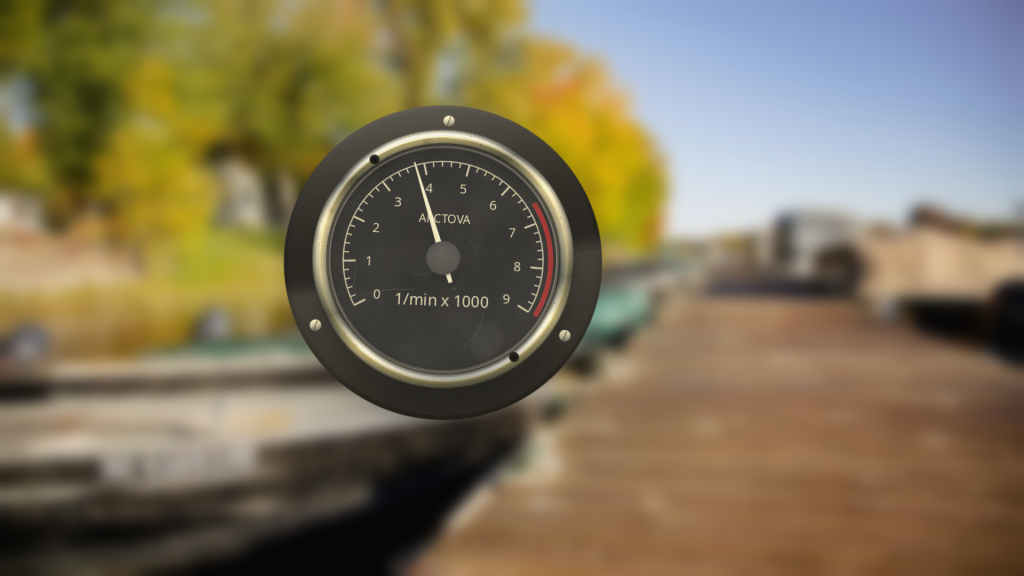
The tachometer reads 3800,rpm
